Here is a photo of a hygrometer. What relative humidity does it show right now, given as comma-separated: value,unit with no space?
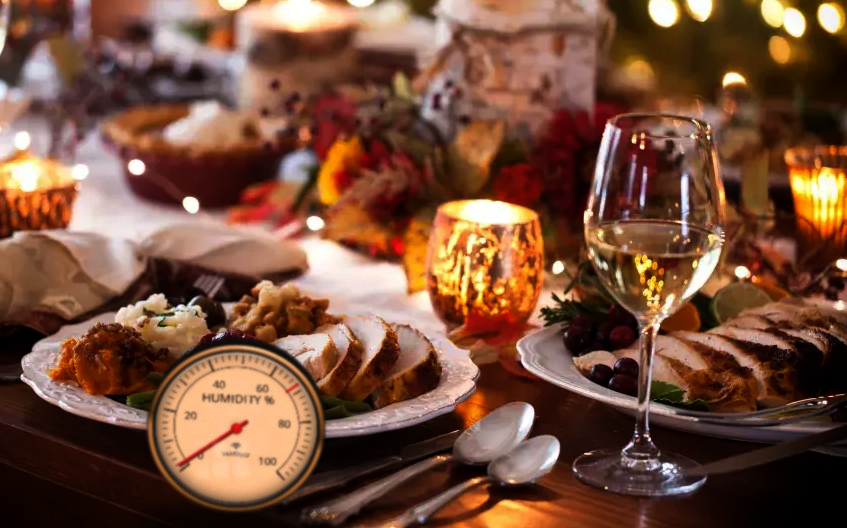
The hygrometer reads 2,%
